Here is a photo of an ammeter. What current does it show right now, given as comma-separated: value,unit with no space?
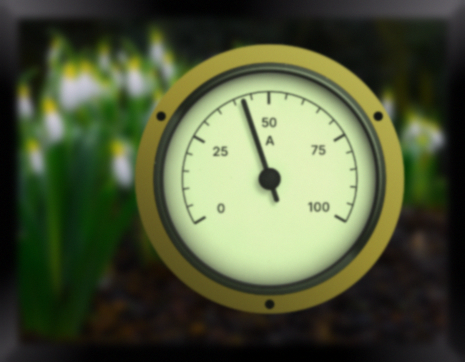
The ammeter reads 42.5,A
